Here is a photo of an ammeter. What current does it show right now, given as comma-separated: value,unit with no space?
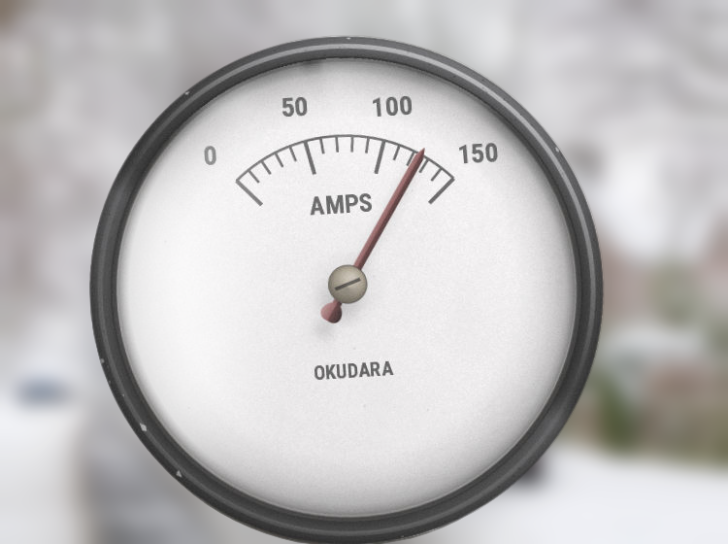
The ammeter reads 125,A
